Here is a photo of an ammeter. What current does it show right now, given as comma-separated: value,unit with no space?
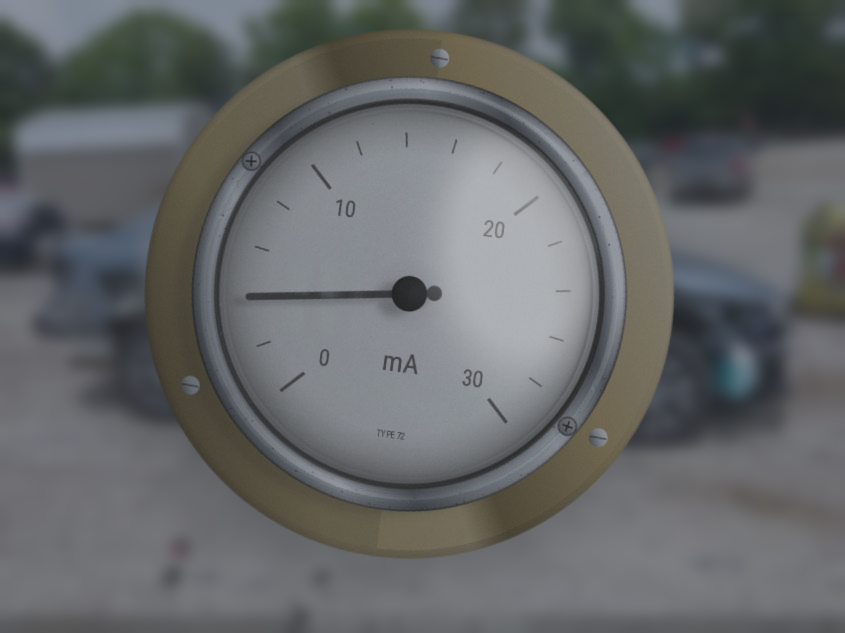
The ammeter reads 4,mA
